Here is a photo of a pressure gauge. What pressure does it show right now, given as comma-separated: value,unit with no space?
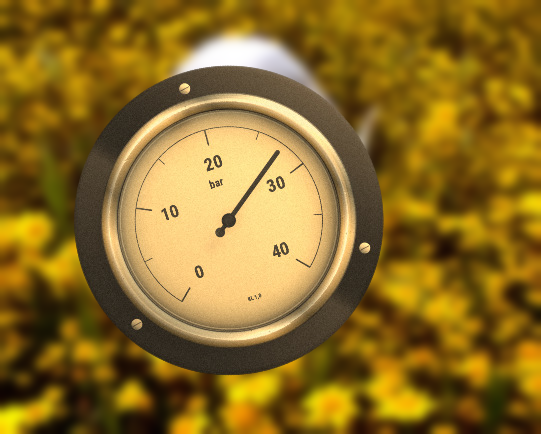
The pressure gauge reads 27.5,bar
